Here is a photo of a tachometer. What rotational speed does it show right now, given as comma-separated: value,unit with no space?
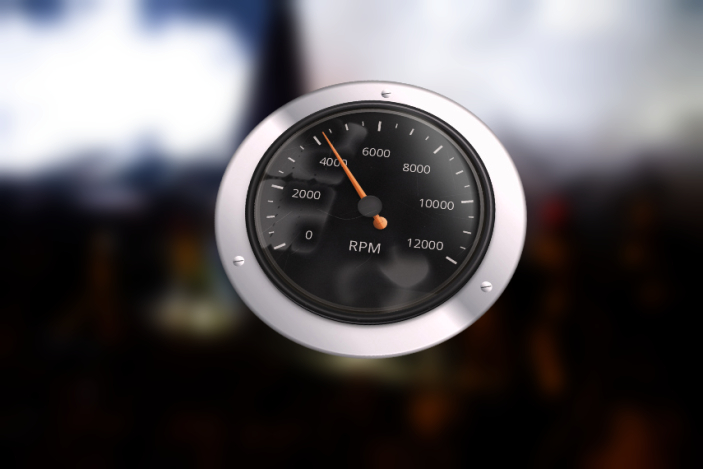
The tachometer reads 4250,rpm
